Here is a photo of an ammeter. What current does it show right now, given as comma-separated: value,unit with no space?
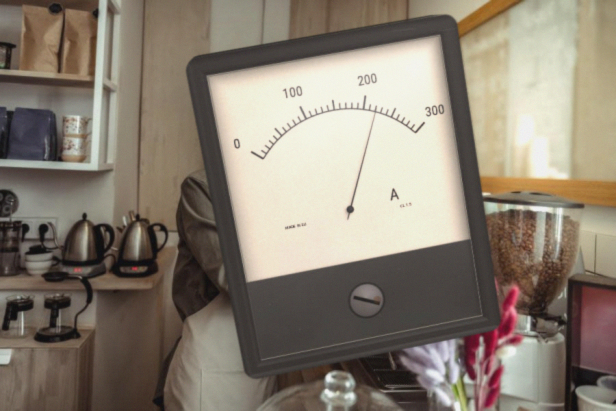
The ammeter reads 220,A
